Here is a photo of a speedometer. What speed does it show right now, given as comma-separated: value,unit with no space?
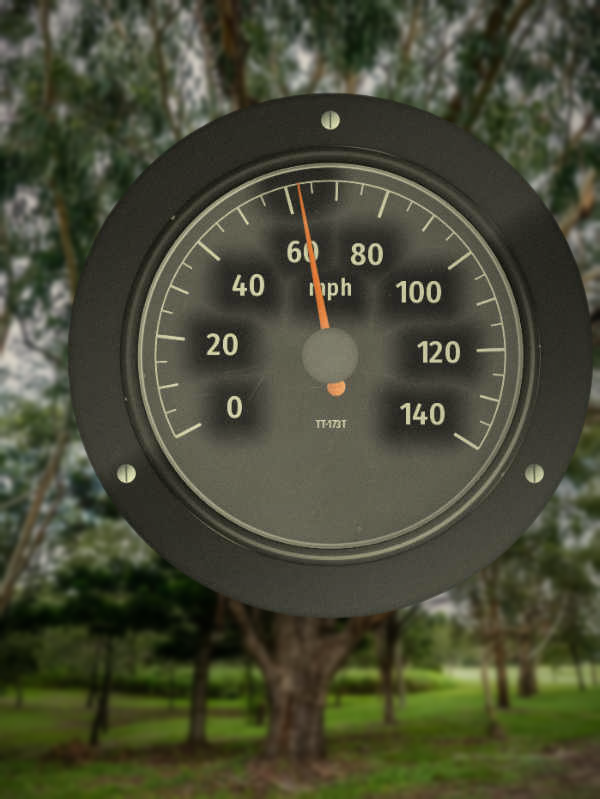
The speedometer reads 62.5,mph
